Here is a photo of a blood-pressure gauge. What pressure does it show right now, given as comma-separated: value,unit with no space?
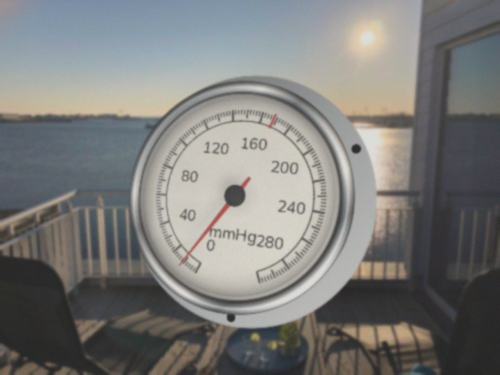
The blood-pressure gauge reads 10,mmHg
